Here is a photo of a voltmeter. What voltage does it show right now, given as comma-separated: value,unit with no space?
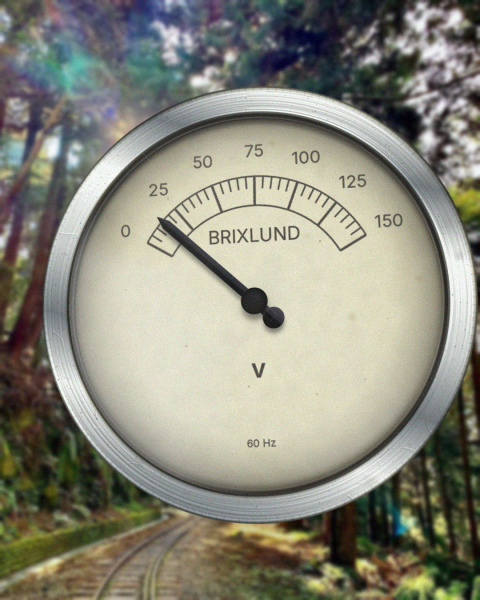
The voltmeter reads 15,V
